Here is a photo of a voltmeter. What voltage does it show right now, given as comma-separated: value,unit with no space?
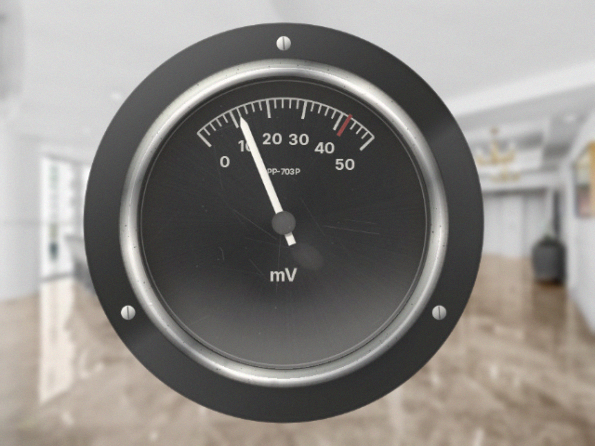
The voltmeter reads 12,mV
